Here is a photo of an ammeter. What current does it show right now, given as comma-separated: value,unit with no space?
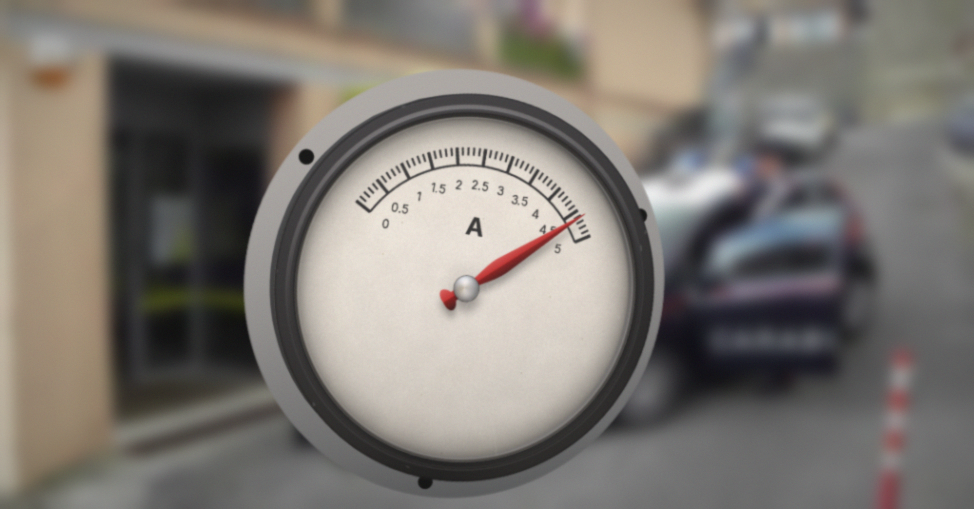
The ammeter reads 4.6,A
